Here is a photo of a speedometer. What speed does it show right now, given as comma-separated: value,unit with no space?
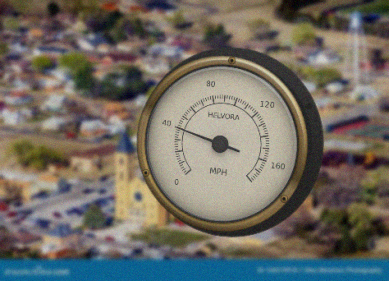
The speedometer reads 40,mph
